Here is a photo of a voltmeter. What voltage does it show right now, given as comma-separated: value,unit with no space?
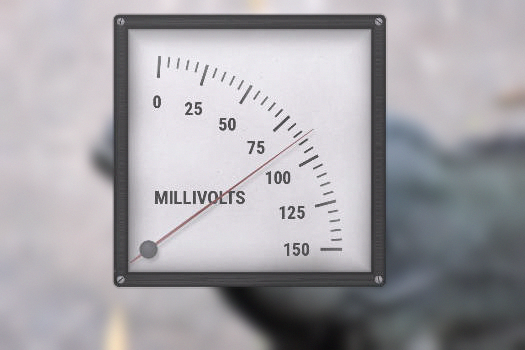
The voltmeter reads 87.5,mV
